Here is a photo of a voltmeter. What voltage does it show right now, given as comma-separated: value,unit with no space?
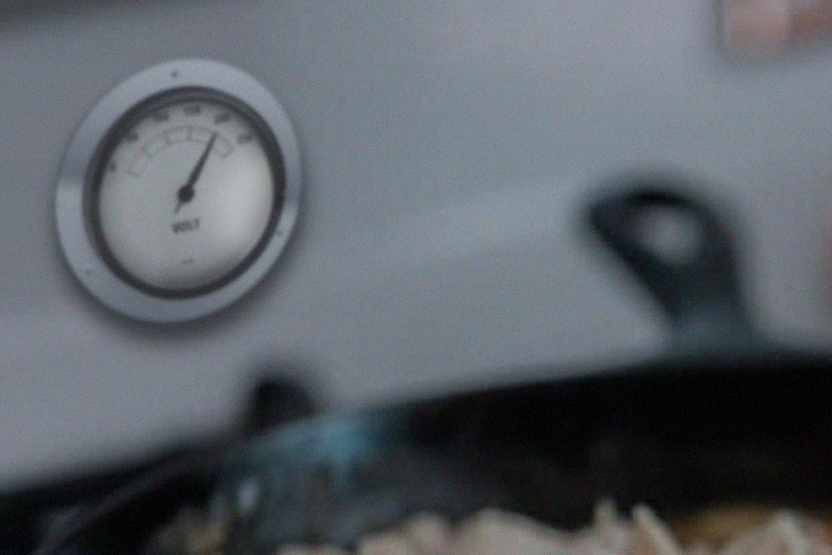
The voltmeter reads 200,V
